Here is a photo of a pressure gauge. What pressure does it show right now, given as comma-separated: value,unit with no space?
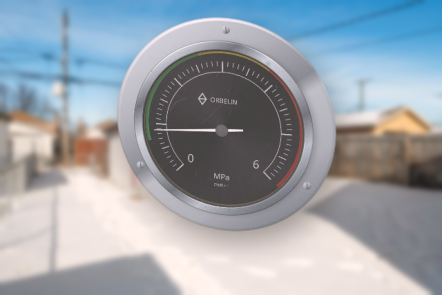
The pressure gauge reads 0.9,MPa
